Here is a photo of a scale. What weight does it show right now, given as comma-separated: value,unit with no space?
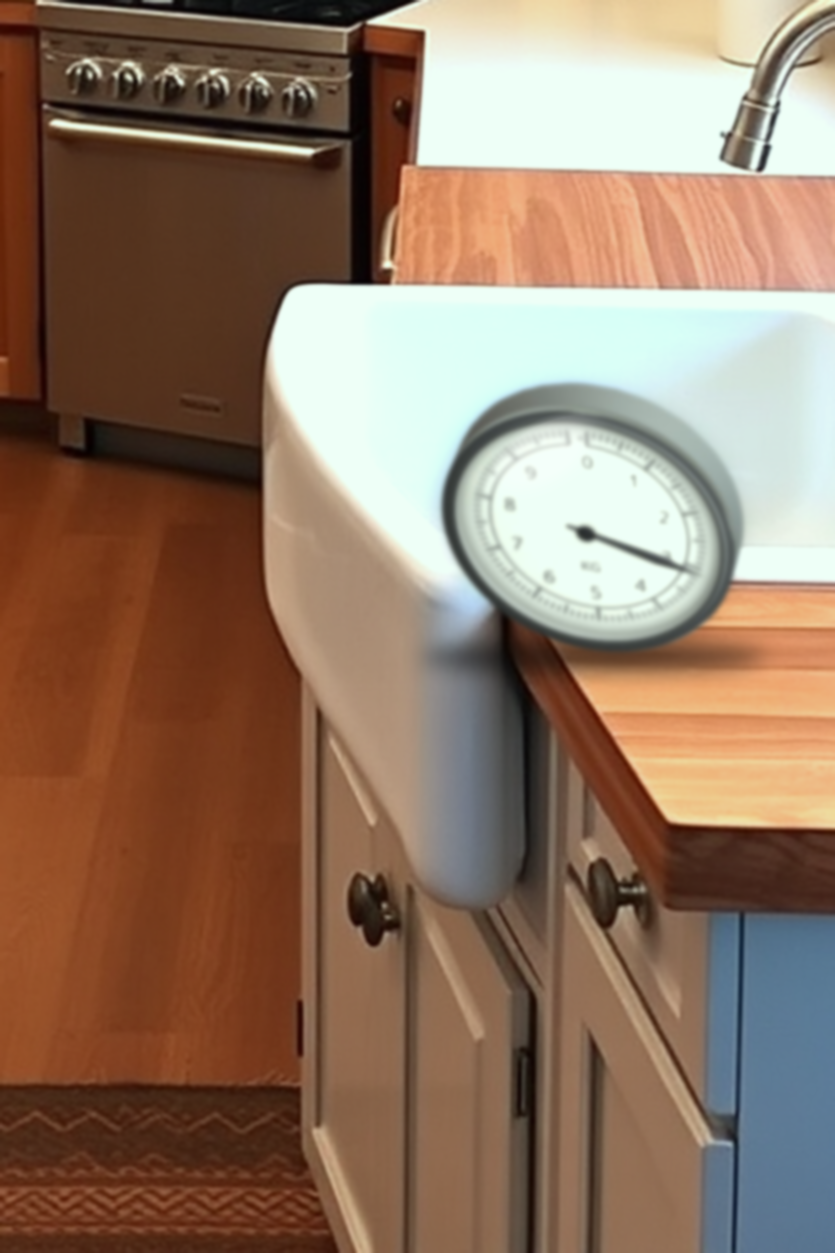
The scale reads 3,kg
